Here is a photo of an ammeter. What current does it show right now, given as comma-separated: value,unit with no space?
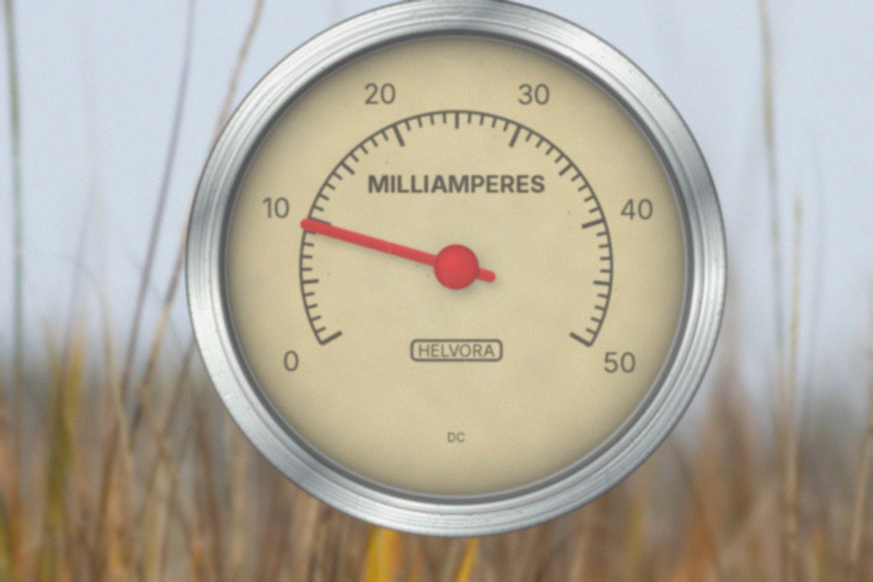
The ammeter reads 9.5,mA
